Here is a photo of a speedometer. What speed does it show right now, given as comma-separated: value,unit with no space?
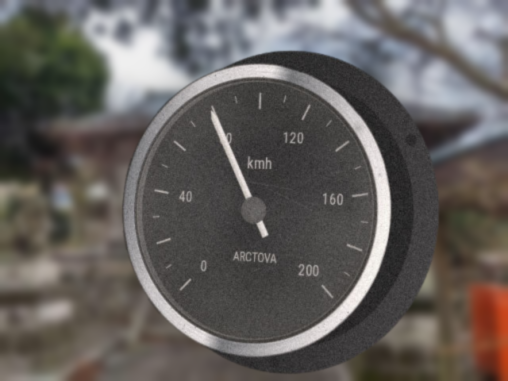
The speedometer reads 80,km/h
